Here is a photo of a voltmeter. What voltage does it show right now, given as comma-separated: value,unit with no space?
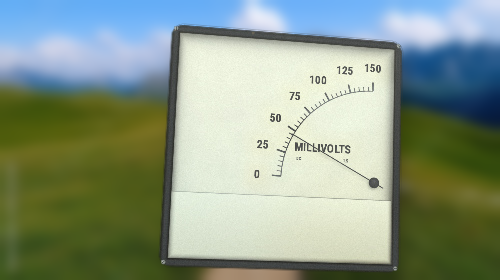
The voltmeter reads 45,mV
